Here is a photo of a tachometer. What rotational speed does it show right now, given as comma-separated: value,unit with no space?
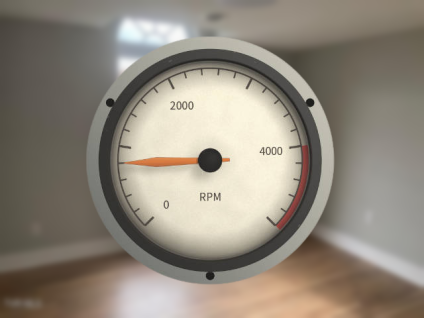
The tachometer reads 800,rpm
